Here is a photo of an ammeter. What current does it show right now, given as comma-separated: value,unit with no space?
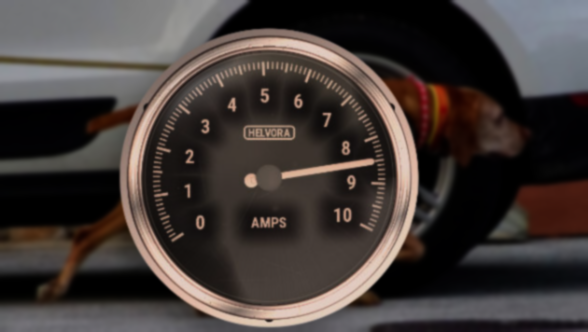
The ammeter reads 8.5,A
